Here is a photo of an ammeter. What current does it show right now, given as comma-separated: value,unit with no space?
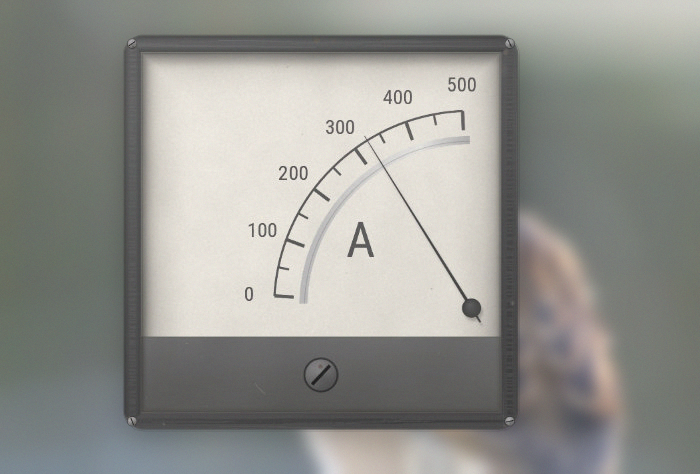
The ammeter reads 325,A
